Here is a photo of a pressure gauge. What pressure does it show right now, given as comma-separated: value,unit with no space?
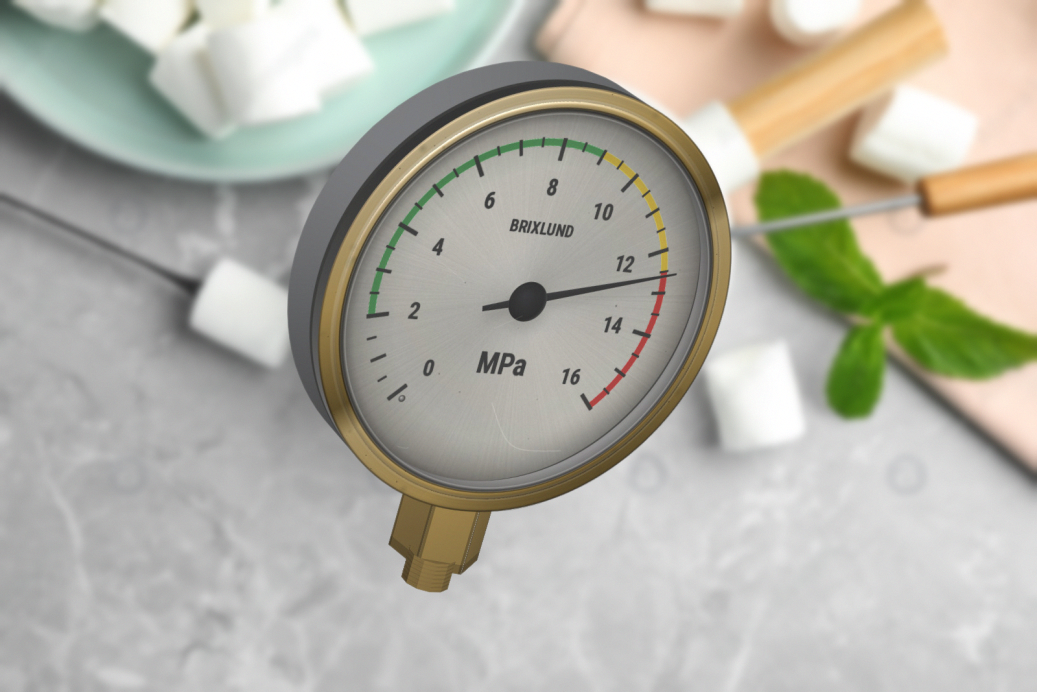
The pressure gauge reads 12.5,MPa
